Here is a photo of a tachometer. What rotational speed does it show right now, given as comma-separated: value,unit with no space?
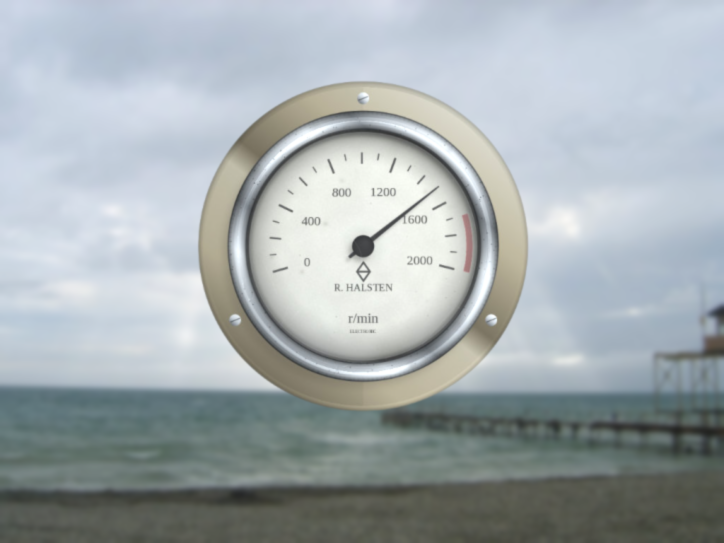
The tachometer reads 1500,rpm
